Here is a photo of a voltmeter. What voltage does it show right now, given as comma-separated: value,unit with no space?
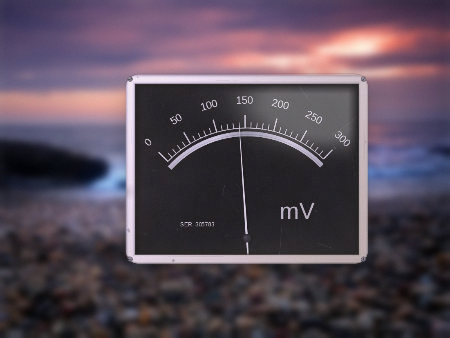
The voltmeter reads 140,mV
